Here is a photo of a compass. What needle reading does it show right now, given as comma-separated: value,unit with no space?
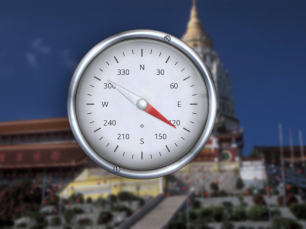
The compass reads 125,°
